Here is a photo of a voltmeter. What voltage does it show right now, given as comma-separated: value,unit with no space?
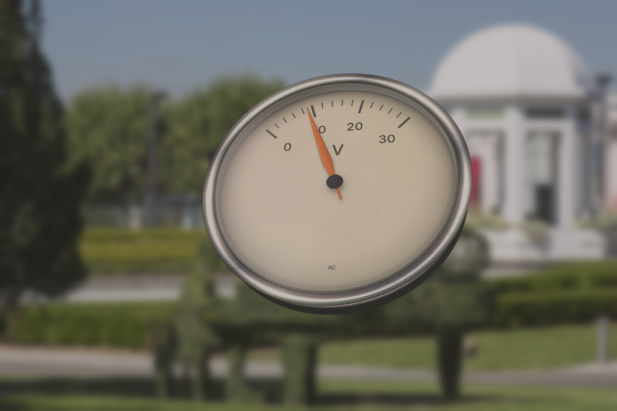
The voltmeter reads 9,V
